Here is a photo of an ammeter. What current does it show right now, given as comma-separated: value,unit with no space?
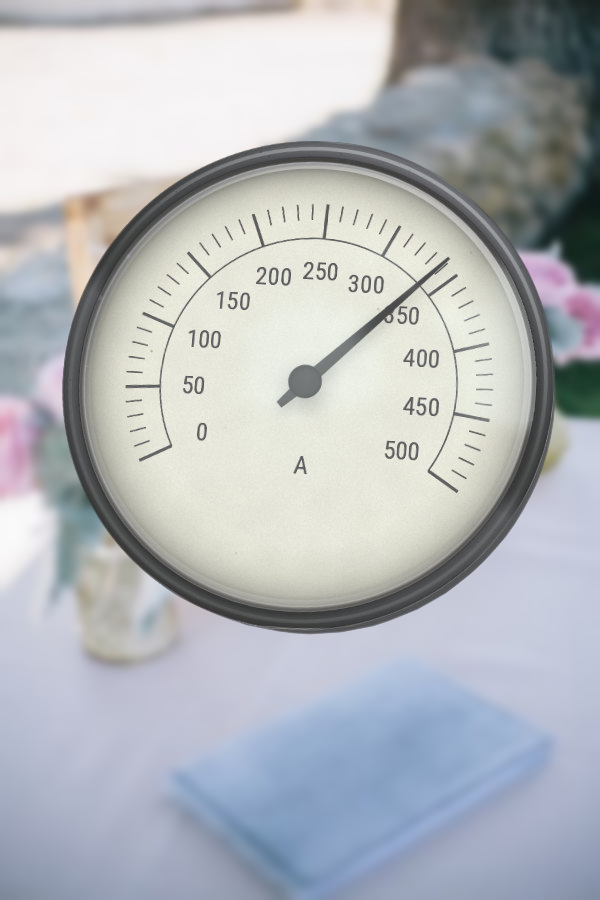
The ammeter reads 340,A
